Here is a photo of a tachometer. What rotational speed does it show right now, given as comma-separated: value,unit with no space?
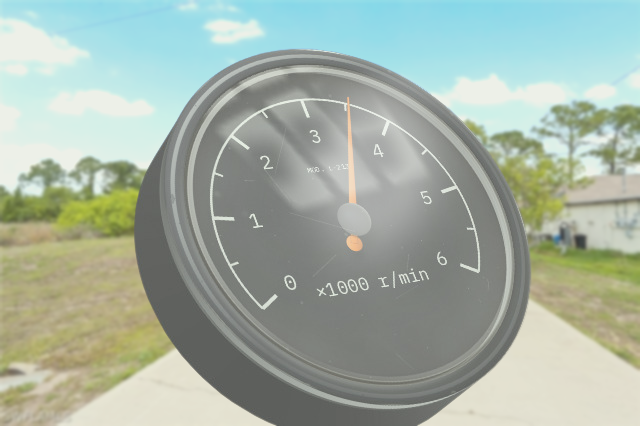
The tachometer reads 3500,rpm
